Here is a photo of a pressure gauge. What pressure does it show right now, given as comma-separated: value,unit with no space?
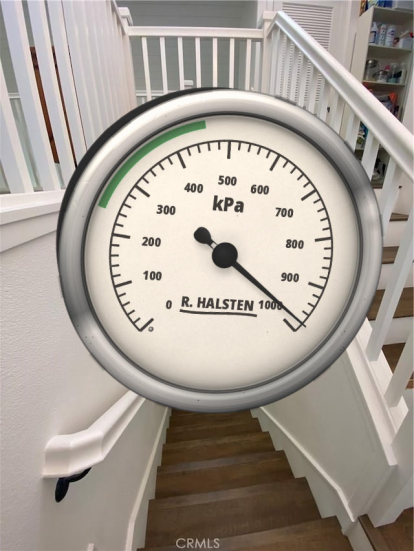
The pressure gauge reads 980,kPa
